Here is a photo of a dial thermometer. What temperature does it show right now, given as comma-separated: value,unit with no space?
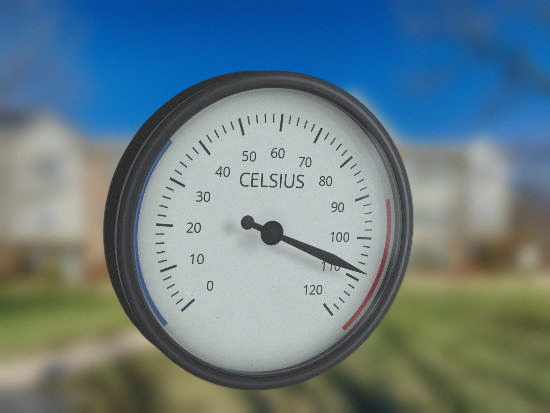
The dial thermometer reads 108,°C
